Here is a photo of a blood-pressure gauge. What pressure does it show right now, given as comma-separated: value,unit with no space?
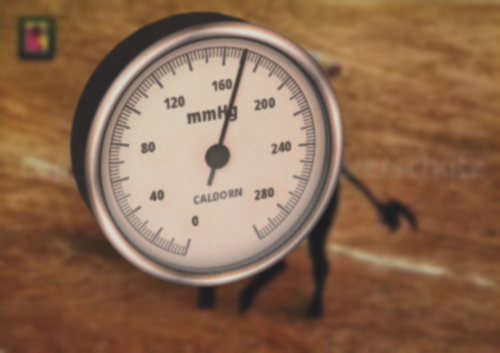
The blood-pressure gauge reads 170,mmHg
